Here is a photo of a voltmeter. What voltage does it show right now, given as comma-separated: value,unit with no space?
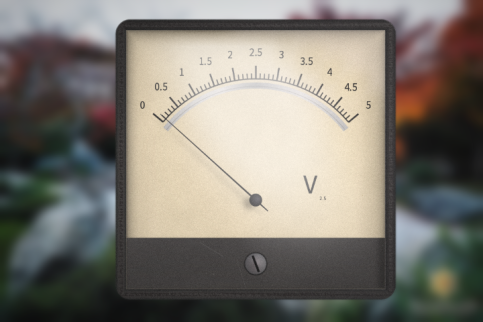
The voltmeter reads 0.1,V
